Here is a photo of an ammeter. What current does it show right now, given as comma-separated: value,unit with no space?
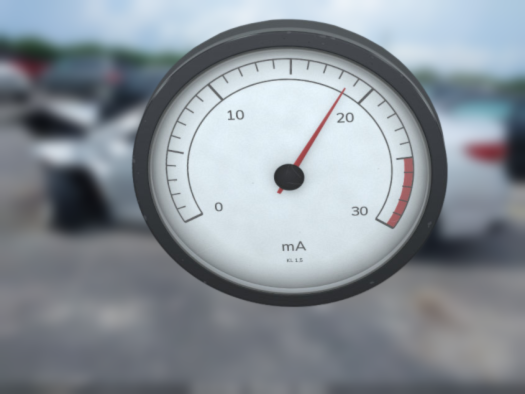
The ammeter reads 18.5,mA
